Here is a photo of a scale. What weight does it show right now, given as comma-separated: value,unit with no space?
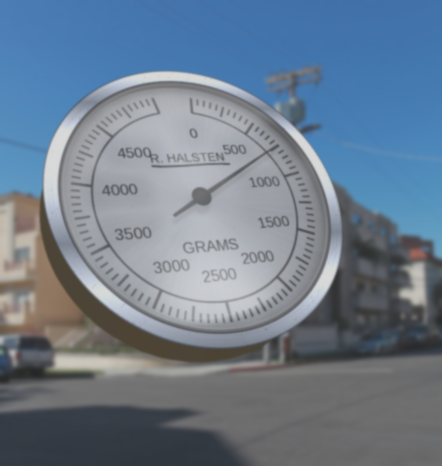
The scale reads 750,g
